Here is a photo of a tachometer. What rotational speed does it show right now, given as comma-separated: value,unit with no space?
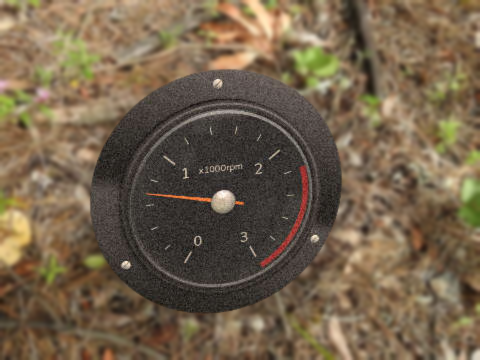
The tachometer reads 700,rpm
